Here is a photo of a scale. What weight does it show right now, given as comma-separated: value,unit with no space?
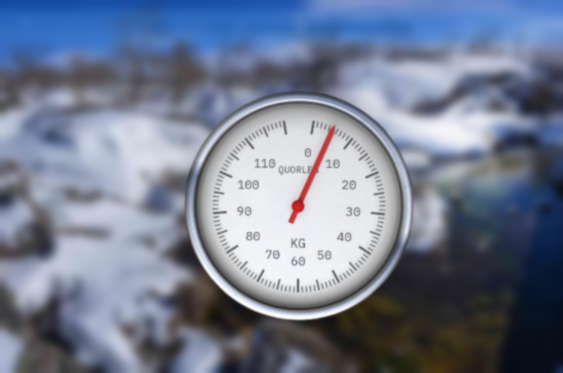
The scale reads 5,kg
